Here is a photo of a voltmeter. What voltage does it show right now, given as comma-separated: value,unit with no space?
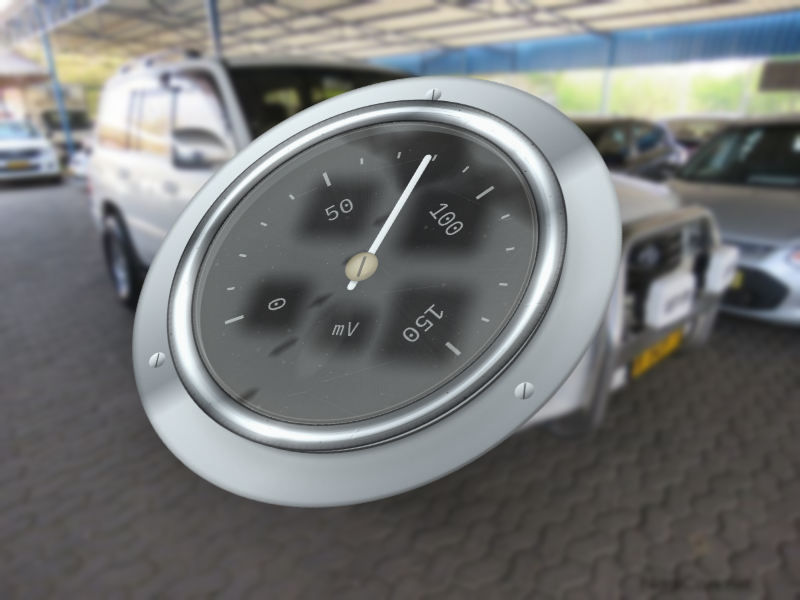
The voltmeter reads 80,mV
